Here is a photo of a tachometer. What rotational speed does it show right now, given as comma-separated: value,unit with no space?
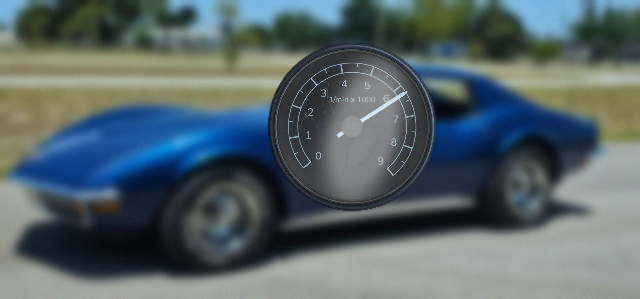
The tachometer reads 6250,rpm
